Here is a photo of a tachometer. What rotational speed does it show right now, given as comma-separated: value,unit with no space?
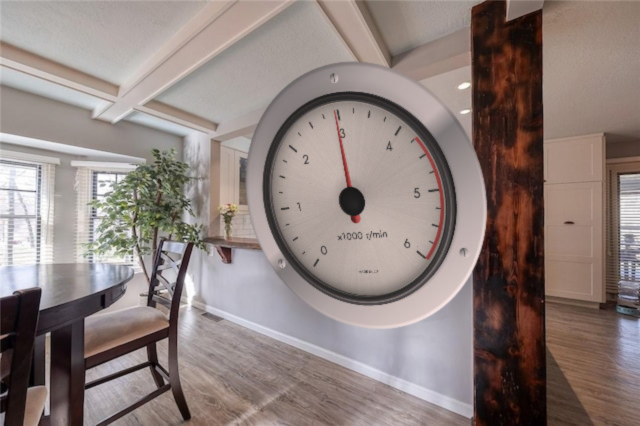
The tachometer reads 3000,rpm
